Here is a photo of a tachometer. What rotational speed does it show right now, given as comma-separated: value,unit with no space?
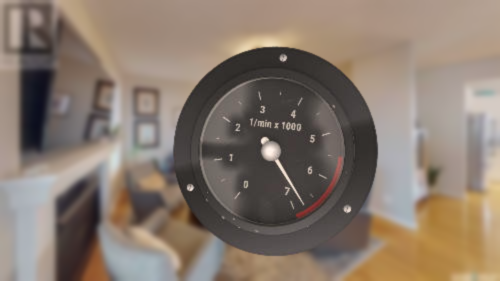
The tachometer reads 6750,rpm
